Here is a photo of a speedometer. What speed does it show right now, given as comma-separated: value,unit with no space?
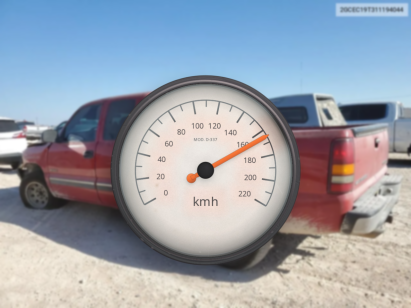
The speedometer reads 165,km/h
